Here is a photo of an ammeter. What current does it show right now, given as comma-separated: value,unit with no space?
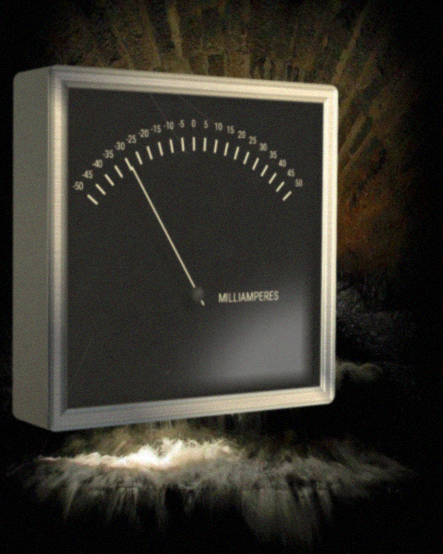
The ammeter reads -30,mA
